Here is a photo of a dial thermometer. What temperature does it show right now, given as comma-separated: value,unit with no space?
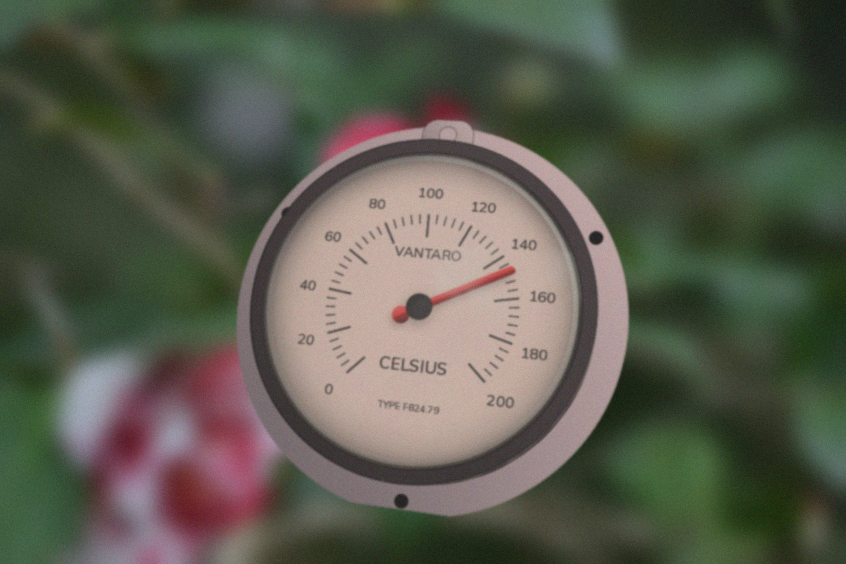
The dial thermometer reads 148,°C
